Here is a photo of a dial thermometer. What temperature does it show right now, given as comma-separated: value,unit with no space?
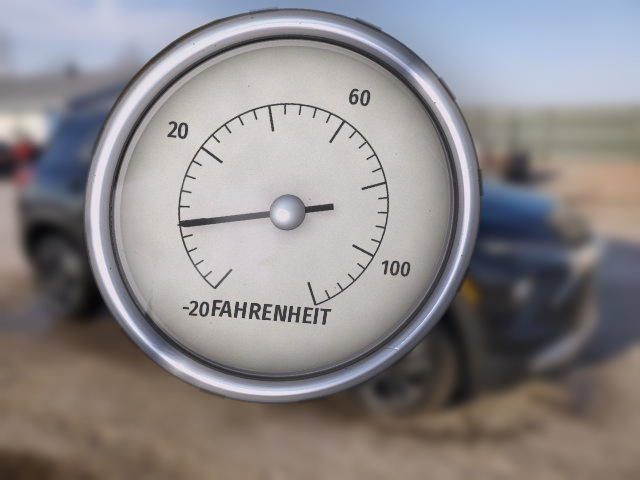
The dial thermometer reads 0,°F
